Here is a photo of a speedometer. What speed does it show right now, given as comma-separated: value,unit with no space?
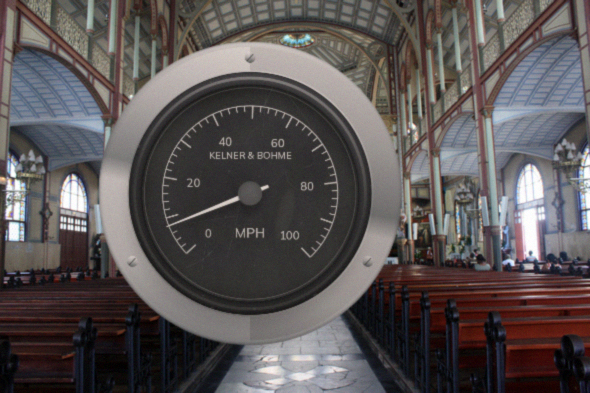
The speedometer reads 8,mph
